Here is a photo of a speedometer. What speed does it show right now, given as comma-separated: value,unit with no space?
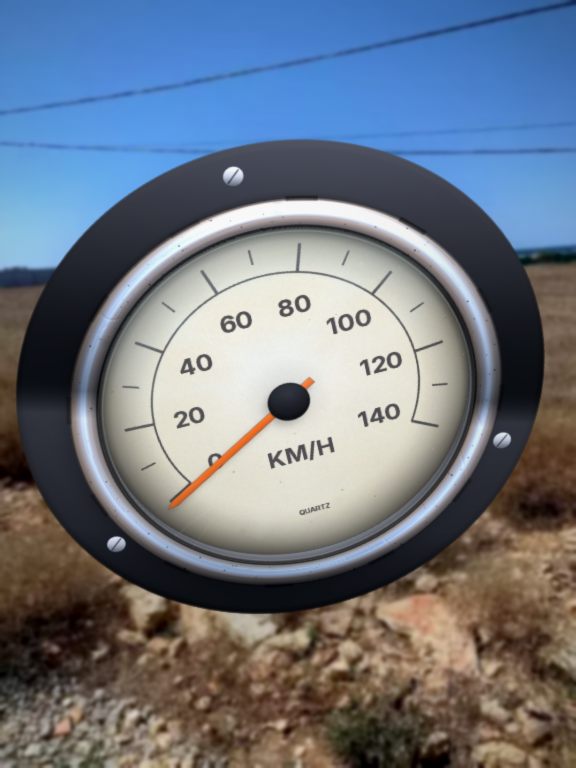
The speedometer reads 0,km/h
